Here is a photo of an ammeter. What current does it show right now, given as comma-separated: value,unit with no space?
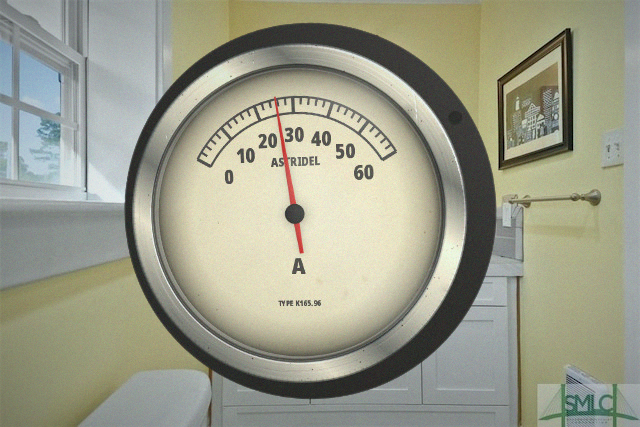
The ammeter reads 26,A
